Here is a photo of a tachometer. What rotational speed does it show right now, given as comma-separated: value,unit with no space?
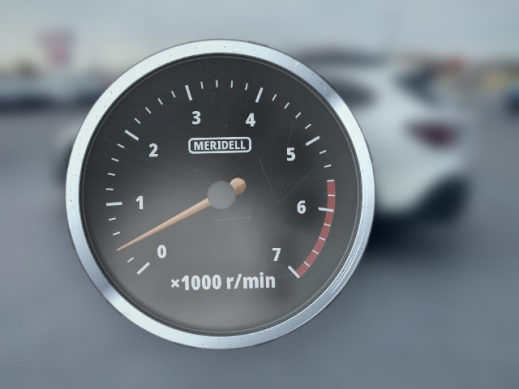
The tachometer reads 400,rpm
